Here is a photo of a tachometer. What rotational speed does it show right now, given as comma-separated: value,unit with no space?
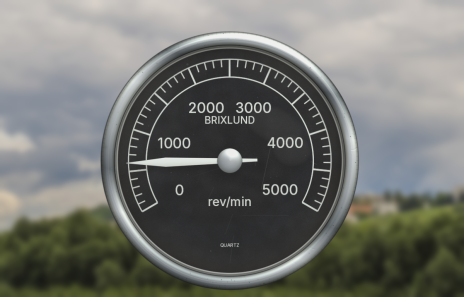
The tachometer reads 600,rpm
